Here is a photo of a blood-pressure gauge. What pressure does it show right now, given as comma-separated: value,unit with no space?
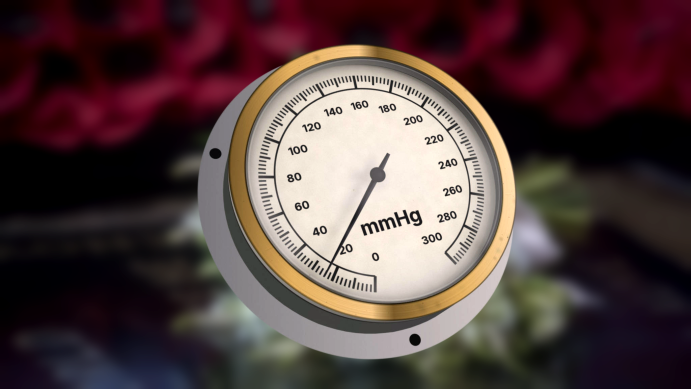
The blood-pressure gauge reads 24,mmHg
